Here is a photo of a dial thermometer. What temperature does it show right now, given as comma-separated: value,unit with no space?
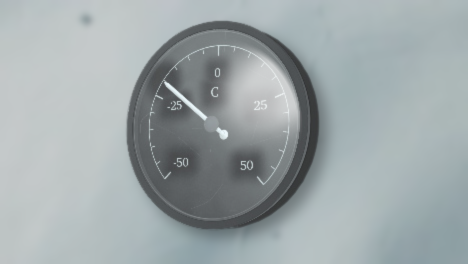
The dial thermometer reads -20,°C
